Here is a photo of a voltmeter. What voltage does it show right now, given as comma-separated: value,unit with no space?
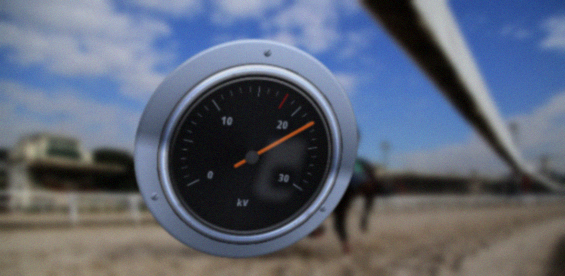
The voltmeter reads 22,kV
